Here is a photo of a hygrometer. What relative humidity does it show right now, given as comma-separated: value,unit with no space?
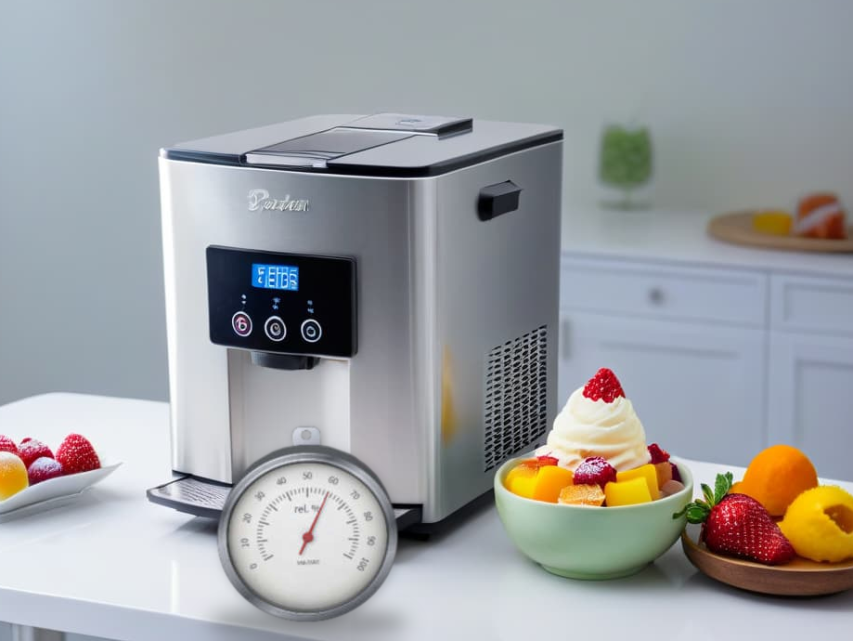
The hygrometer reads 60,%
